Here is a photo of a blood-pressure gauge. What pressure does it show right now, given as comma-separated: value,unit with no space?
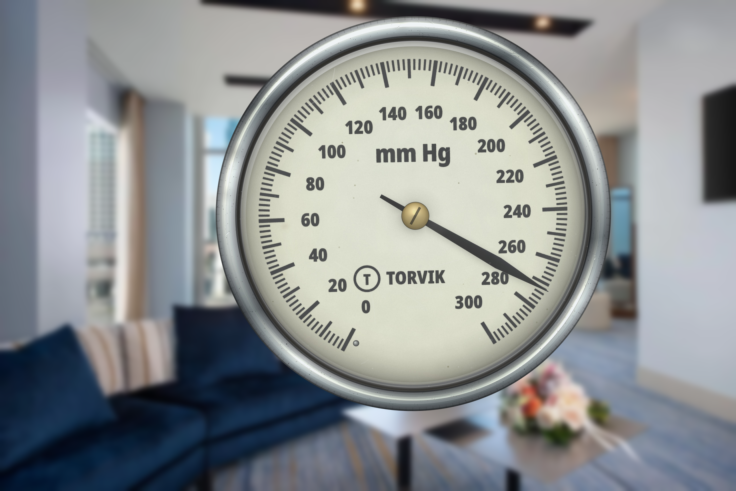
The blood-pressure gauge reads 272,mmHg
